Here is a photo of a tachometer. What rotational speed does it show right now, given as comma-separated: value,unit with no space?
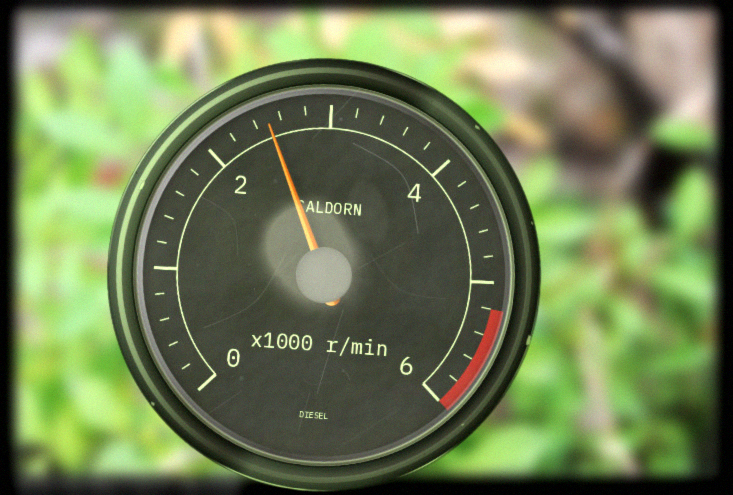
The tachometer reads 2500,rpm
